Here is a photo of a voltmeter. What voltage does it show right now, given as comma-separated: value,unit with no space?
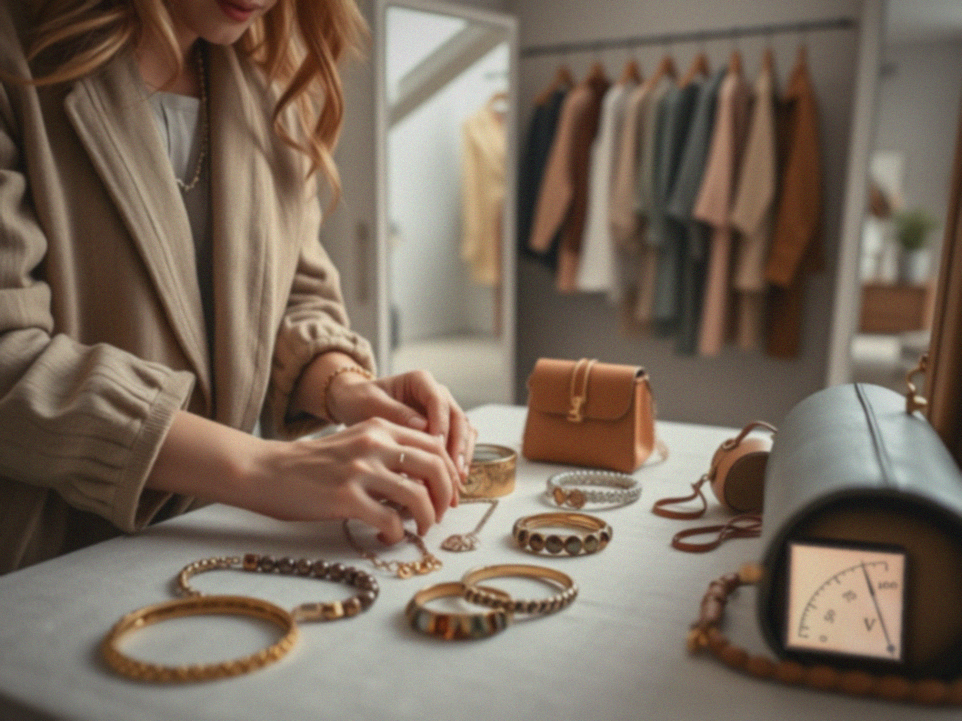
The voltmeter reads 90,V
